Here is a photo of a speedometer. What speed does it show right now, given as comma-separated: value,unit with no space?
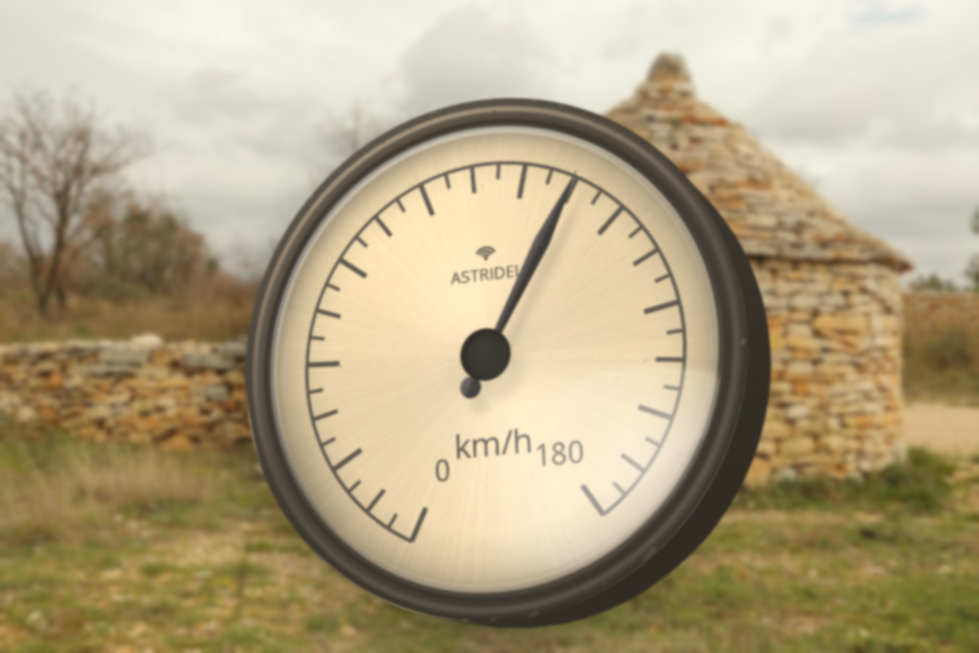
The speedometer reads 110,km/h
